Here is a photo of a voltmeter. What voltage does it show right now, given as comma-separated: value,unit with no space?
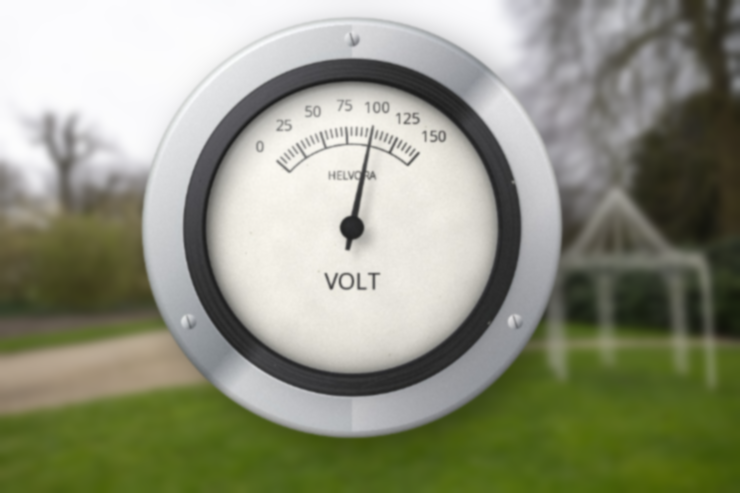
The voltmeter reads 100,V
